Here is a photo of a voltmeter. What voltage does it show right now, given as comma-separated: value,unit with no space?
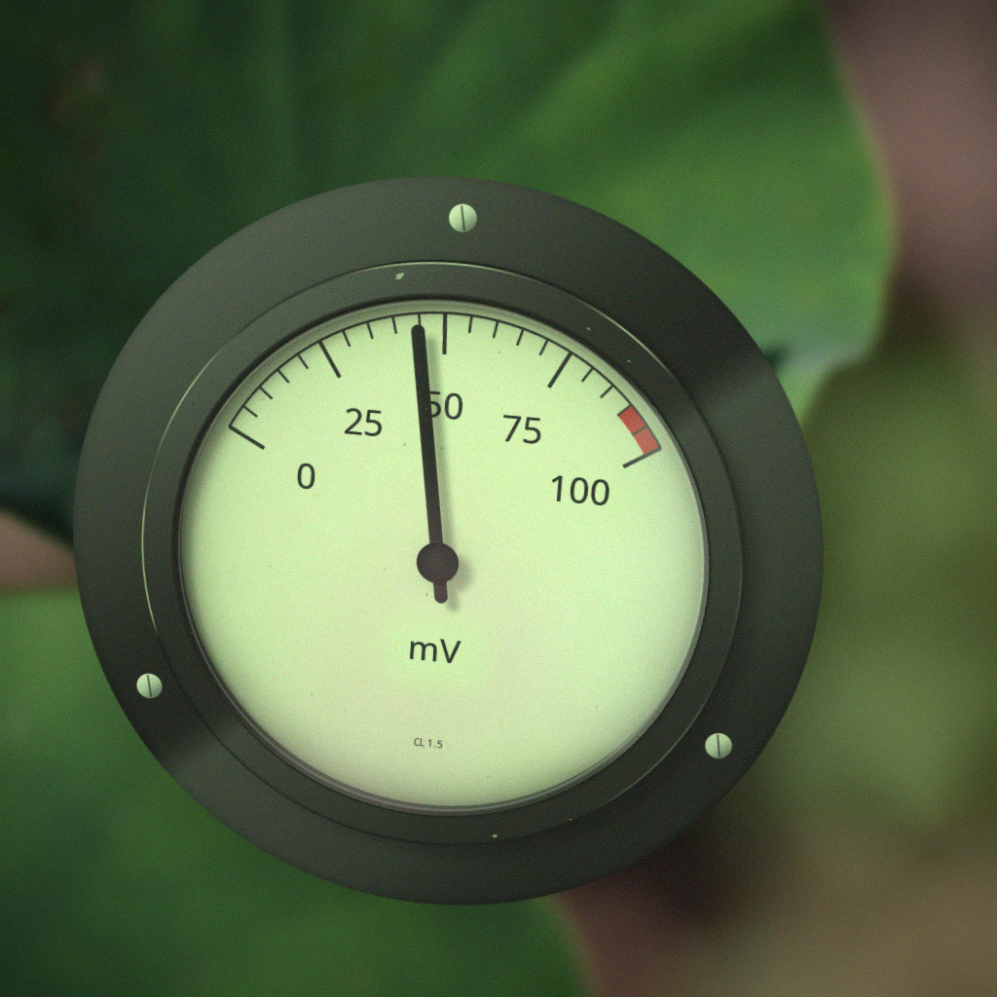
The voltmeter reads 45,mV
